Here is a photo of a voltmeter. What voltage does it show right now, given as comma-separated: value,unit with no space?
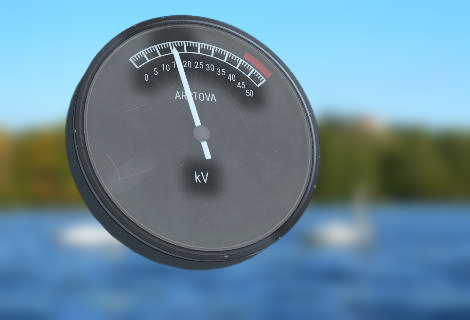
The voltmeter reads 15,kV
